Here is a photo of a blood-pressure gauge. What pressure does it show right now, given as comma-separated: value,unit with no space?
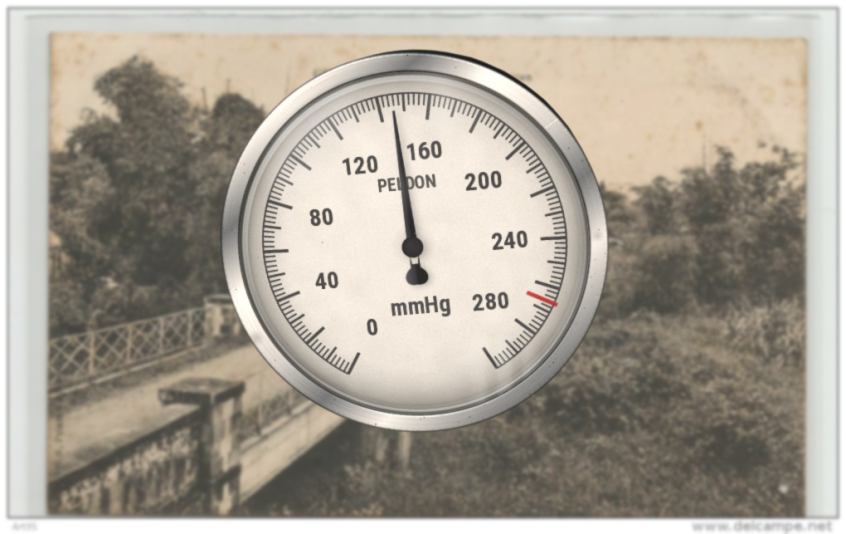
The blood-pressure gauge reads 146,mmHg
